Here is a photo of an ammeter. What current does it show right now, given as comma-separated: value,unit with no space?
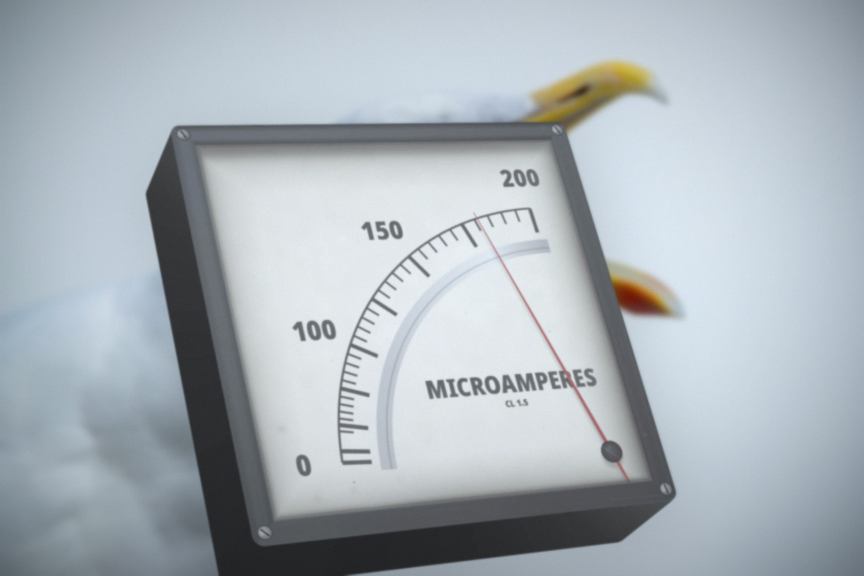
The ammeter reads 180,µA
